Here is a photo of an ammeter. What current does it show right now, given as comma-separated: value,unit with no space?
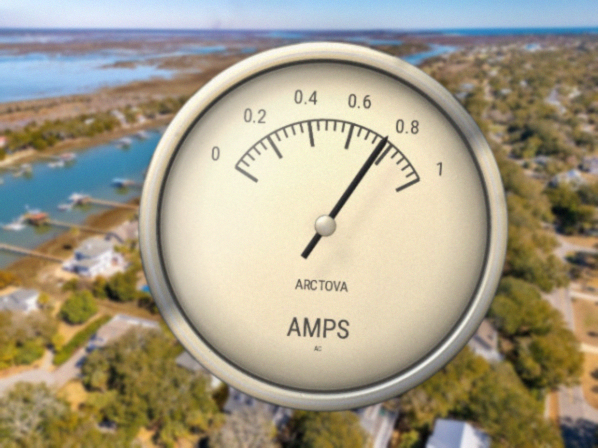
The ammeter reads 0.76,A
